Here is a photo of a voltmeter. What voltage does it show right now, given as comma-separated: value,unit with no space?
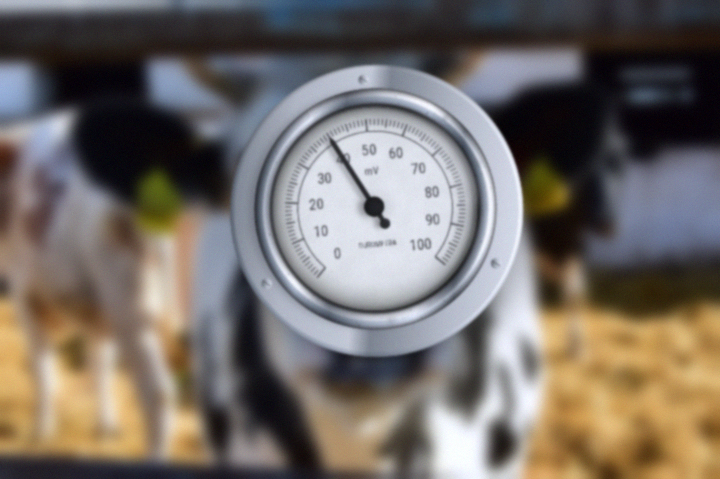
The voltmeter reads 40,mV
